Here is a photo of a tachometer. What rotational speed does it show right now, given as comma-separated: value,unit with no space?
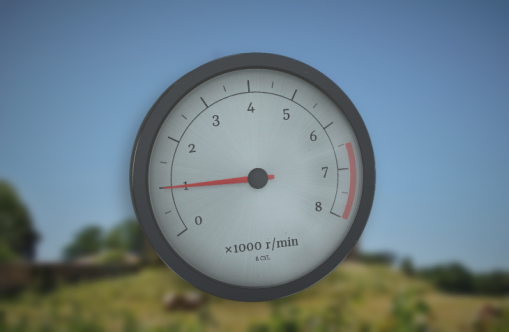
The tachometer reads 1000,rpm
